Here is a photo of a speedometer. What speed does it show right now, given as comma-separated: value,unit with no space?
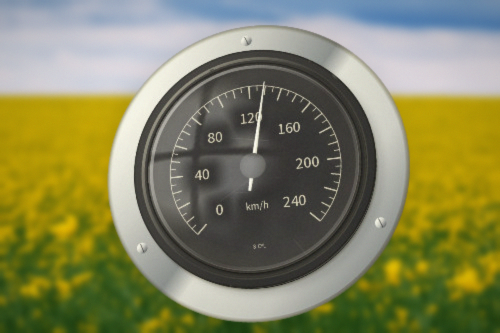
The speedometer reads 130,km/h
